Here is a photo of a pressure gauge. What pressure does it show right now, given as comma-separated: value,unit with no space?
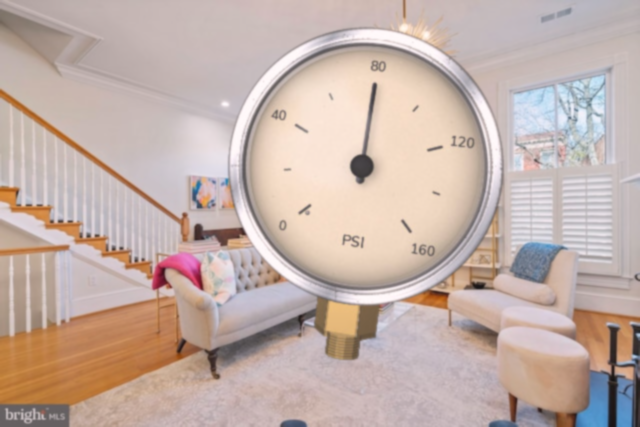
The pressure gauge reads 80,psi
